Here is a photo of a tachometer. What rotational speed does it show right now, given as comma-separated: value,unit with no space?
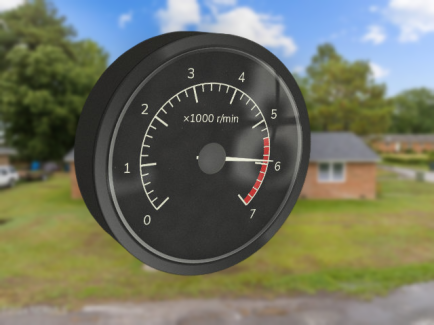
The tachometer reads 5900,rpm
